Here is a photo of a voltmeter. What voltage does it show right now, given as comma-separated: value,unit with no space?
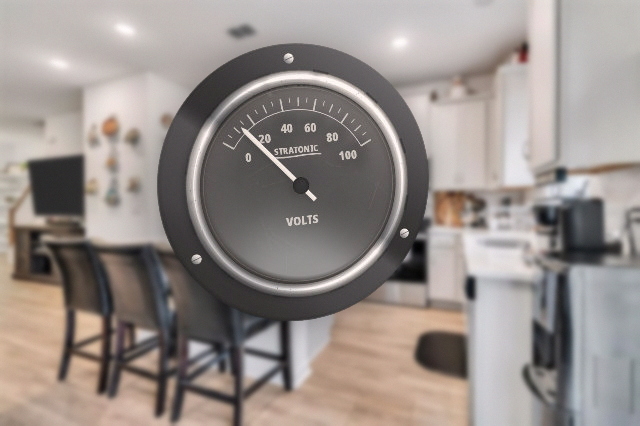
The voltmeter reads 12.5,V
